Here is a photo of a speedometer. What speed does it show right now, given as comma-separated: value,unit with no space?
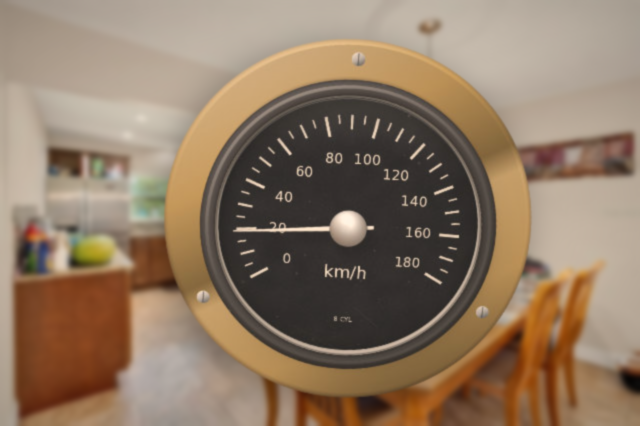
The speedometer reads 20,km/h
